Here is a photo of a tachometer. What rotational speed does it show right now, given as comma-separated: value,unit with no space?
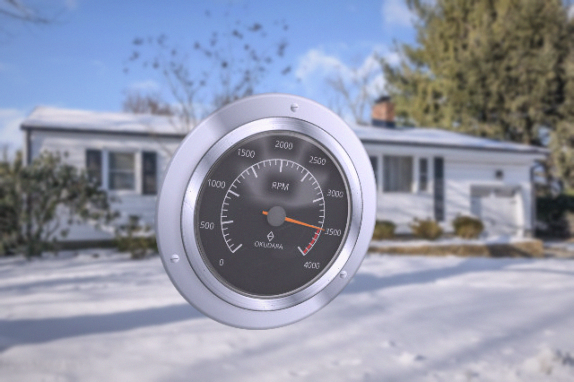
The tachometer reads 3500,rpm
